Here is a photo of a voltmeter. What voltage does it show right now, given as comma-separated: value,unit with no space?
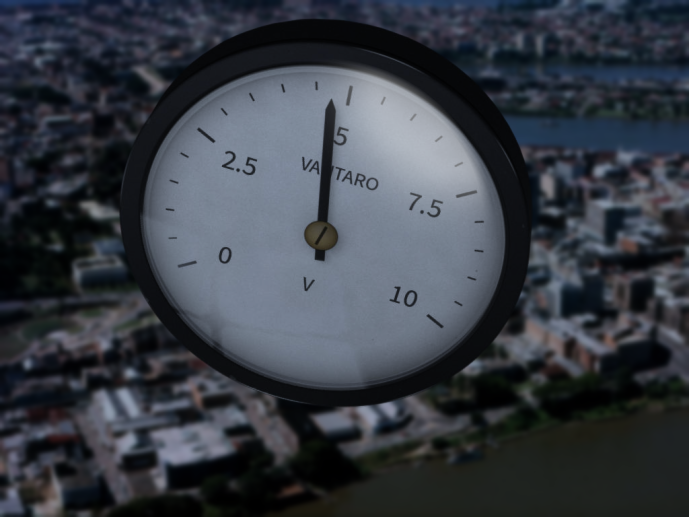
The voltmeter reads 4.75,V
